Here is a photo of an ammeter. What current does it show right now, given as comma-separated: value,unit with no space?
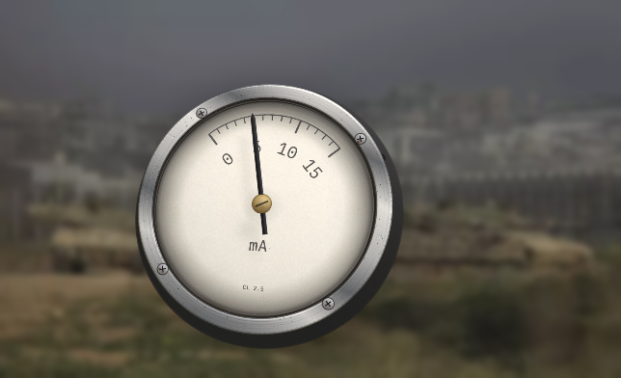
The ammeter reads 5,mA
